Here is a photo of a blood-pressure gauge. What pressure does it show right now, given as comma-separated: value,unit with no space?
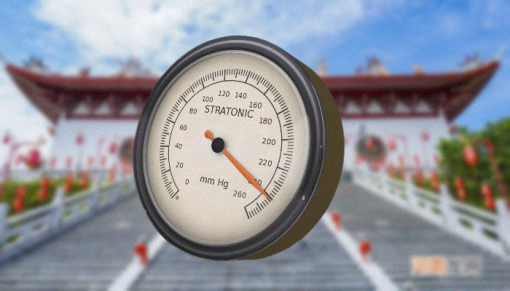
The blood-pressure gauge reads 240,mmHg
